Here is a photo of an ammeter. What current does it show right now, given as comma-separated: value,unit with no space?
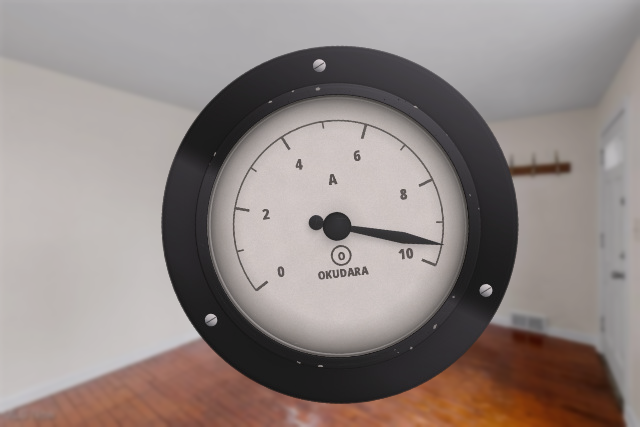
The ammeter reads 9.5,A
